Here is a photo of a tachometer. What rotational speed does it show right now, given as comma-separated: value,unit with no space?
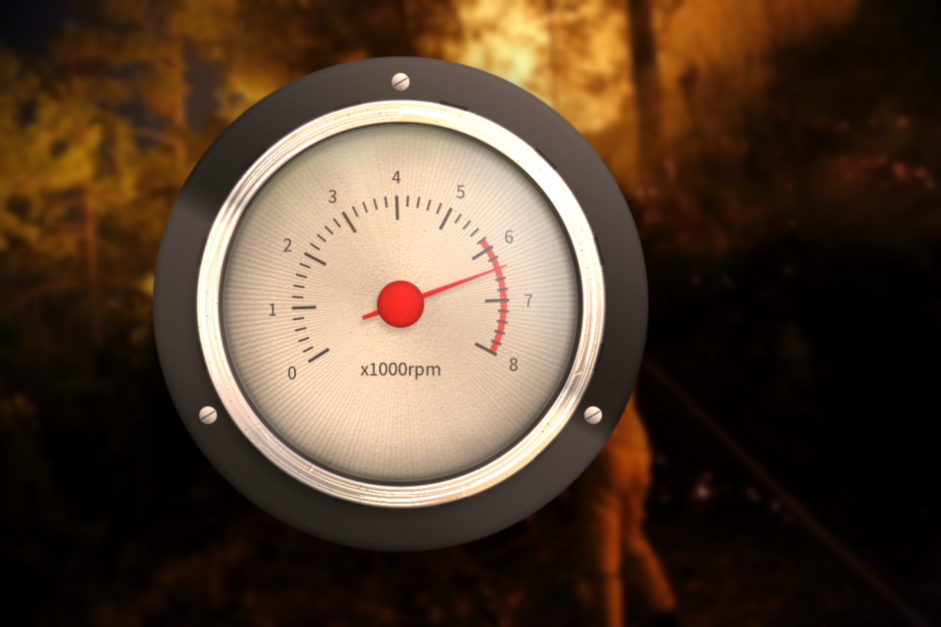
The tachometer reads 6400,rpm
